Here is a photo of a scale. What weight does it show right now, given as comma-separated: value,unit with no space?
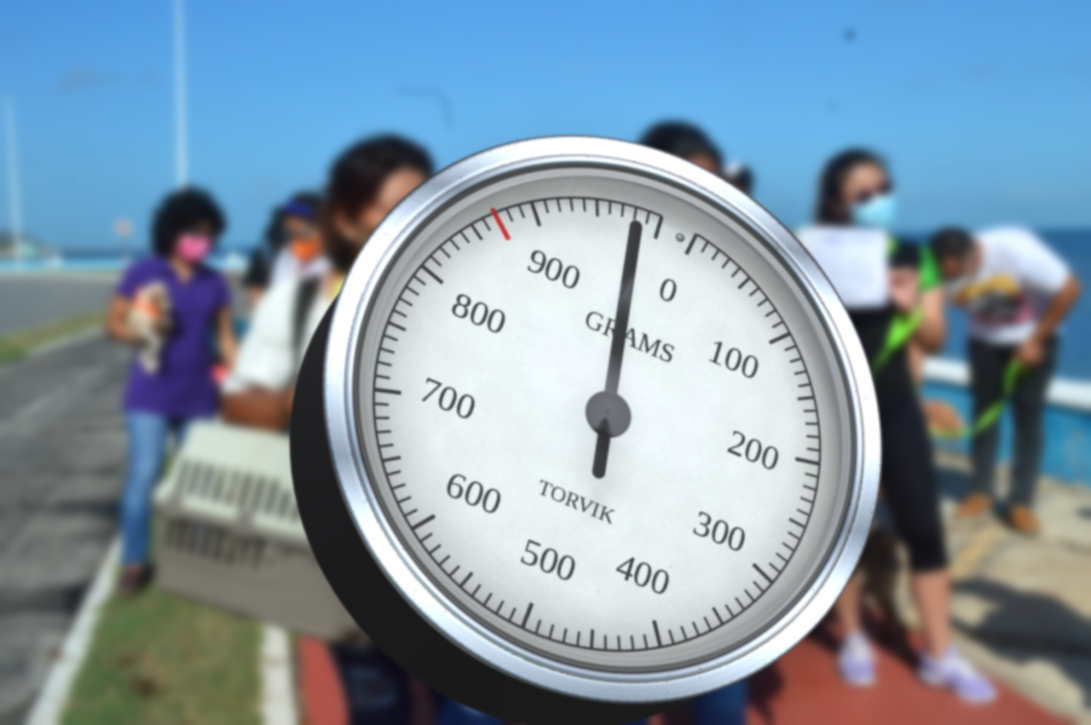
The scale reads 980,g
